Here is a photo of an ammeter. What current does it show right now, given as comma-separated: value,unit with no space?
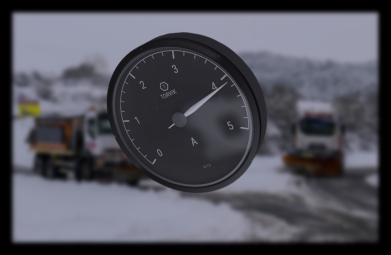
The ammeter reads 4.1,A
